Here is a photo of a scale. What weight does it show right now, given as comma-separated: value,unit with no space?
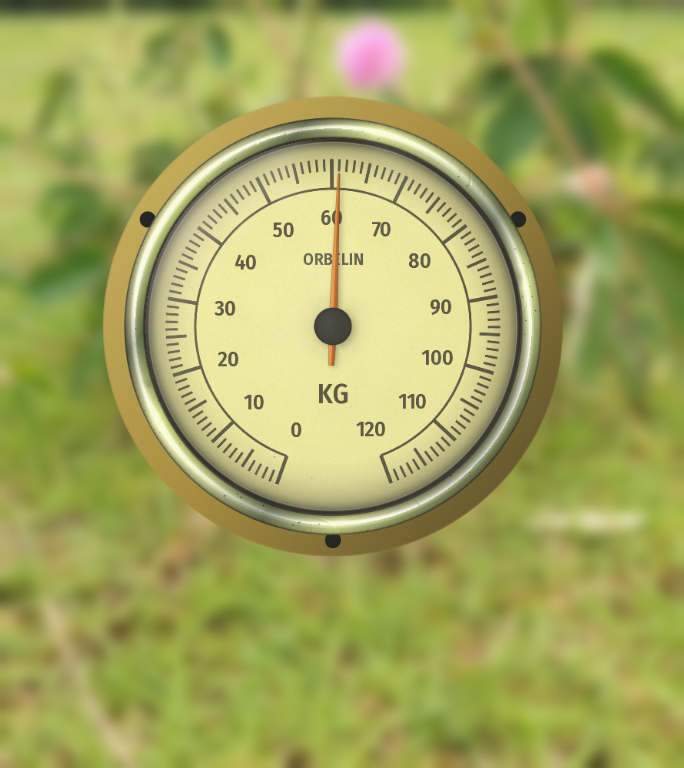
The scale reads 61,kg
